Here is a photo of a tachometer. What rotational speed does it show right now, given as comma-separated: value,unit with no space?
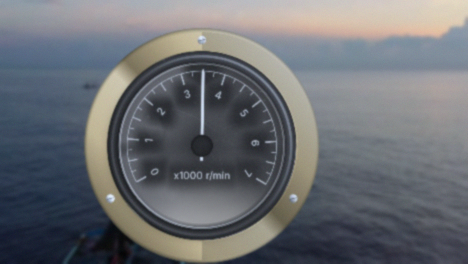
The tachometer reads 3500,rpm
